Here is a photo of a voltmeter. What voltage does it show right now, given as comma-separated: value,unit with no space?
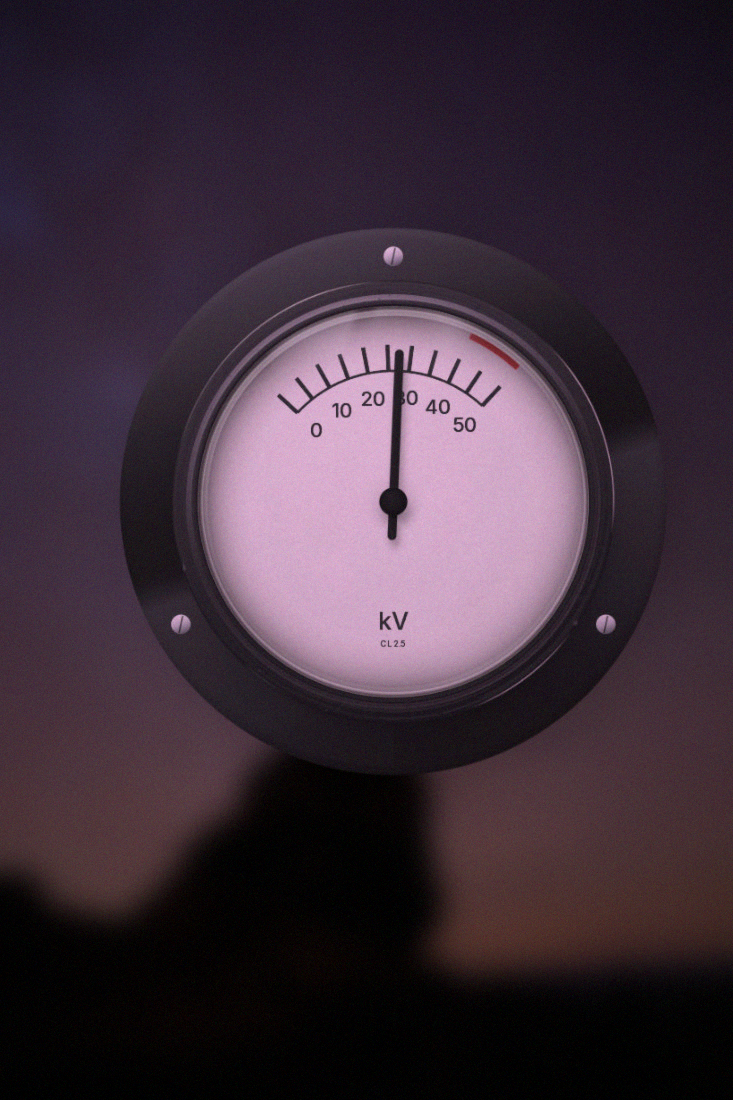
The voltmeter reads 27.5,kV
